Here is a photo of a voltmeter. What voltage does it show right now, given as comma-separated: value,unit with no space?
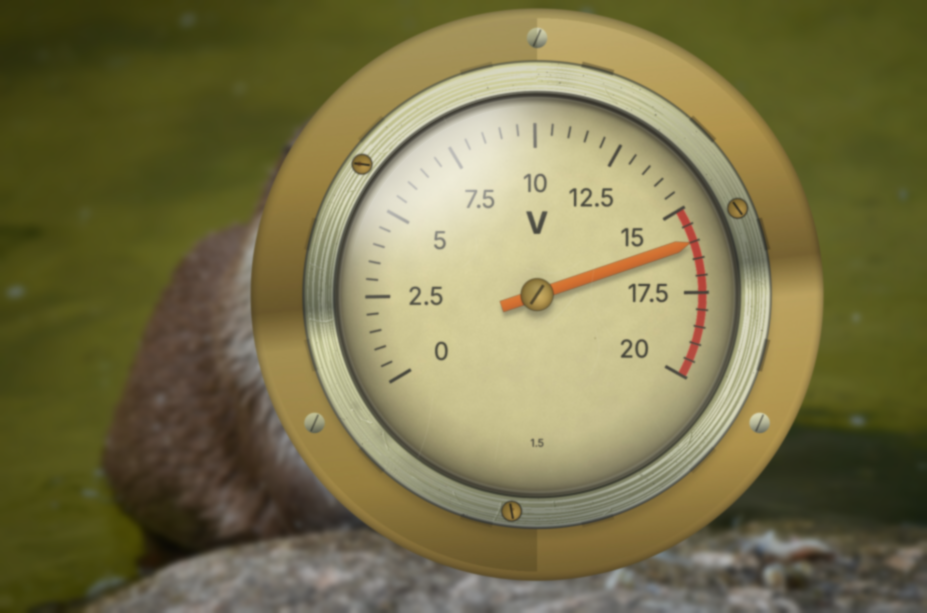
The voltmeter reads 16,V
